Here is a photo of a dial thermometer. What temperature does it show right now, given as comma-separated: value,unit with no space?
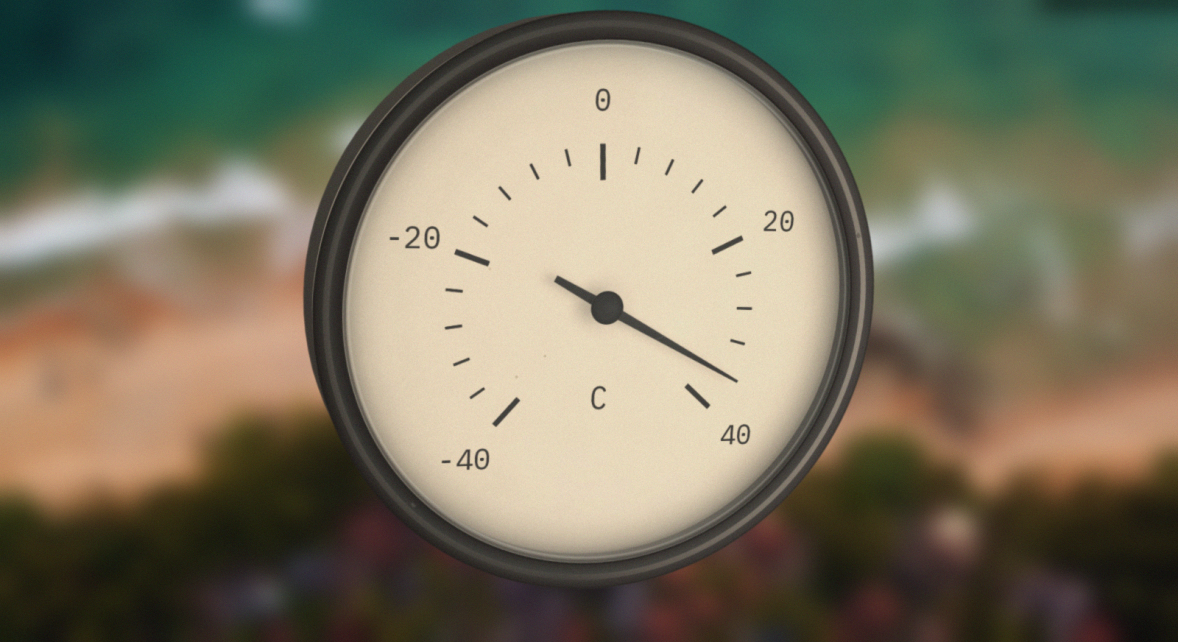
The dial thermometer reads 36,°C
